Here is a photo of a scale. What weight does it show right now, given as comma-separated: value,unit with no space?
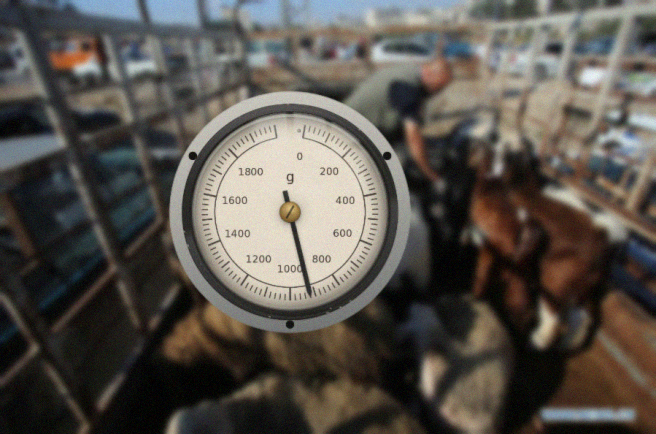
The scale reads 920,g
